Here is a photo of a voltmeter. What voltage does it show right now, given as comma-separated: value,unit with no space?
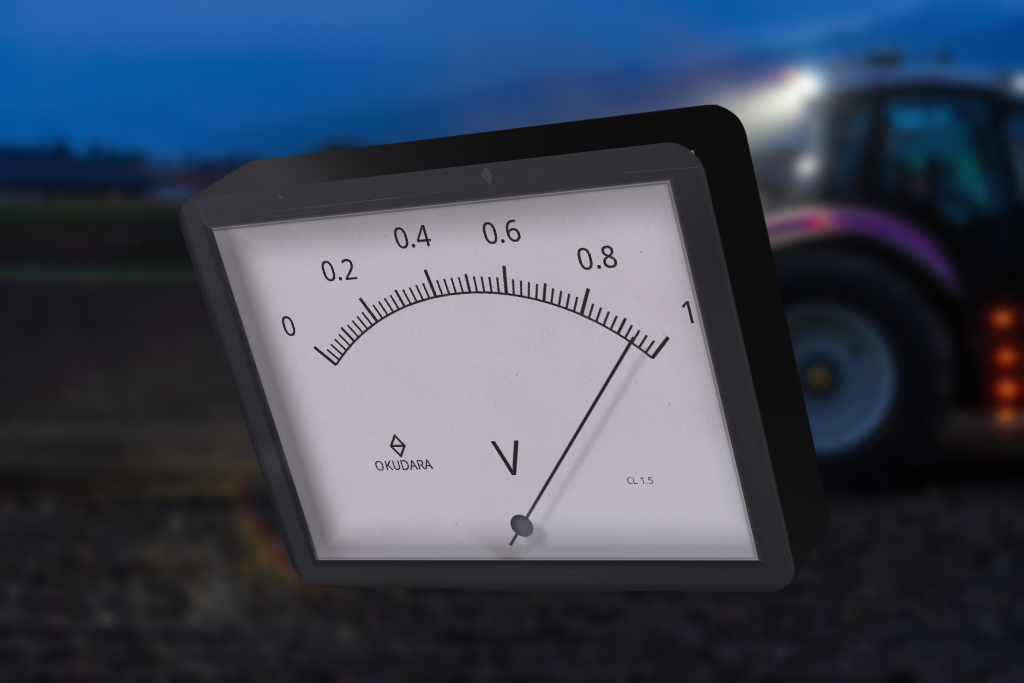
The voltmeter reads 0.94,V
